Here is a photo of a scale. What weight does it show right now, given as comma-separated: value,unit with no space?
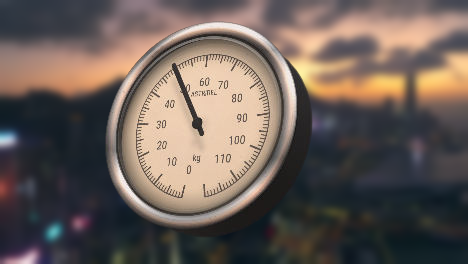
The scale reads 50,kg
